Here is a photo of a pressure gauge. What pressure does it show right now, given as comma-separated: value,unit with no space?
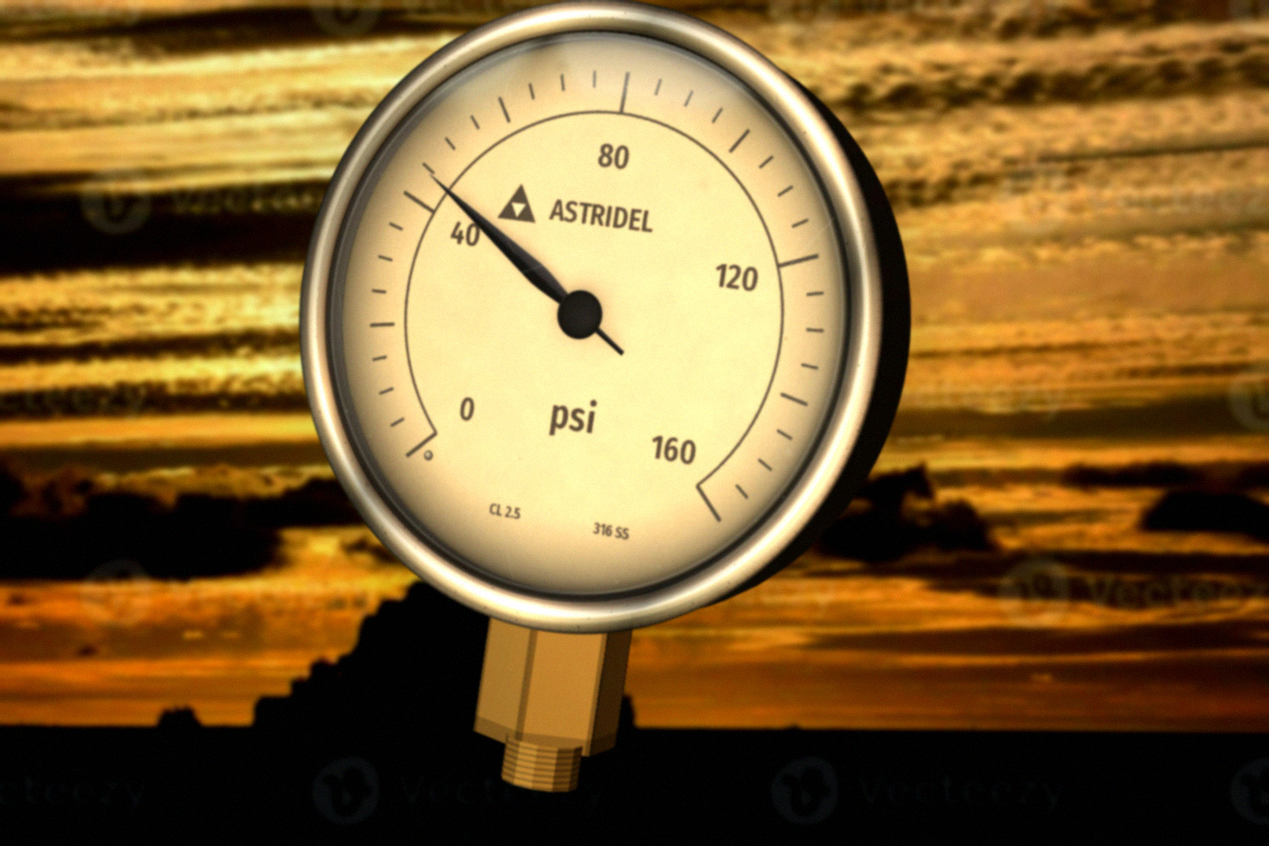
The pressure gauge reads 45,psi
